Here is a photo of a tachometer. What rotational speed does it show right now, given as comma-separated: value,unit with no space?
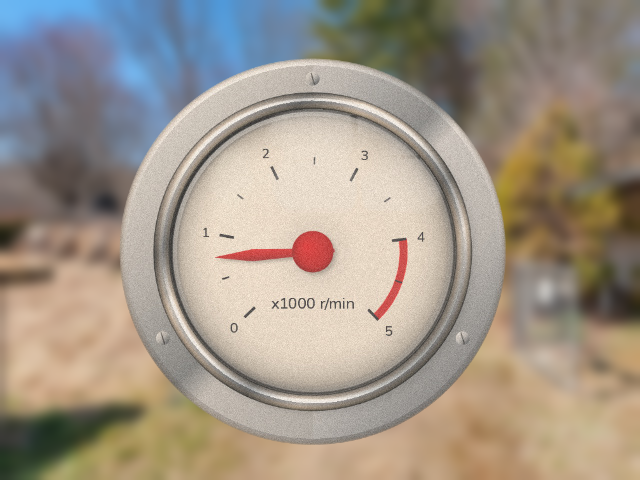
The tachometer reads 750,rpm
